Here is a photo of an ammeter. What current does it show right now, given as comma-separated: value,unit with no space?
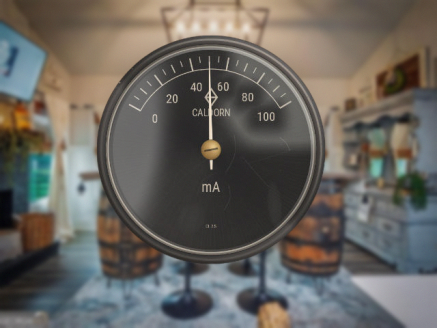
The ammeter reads 50,mA
